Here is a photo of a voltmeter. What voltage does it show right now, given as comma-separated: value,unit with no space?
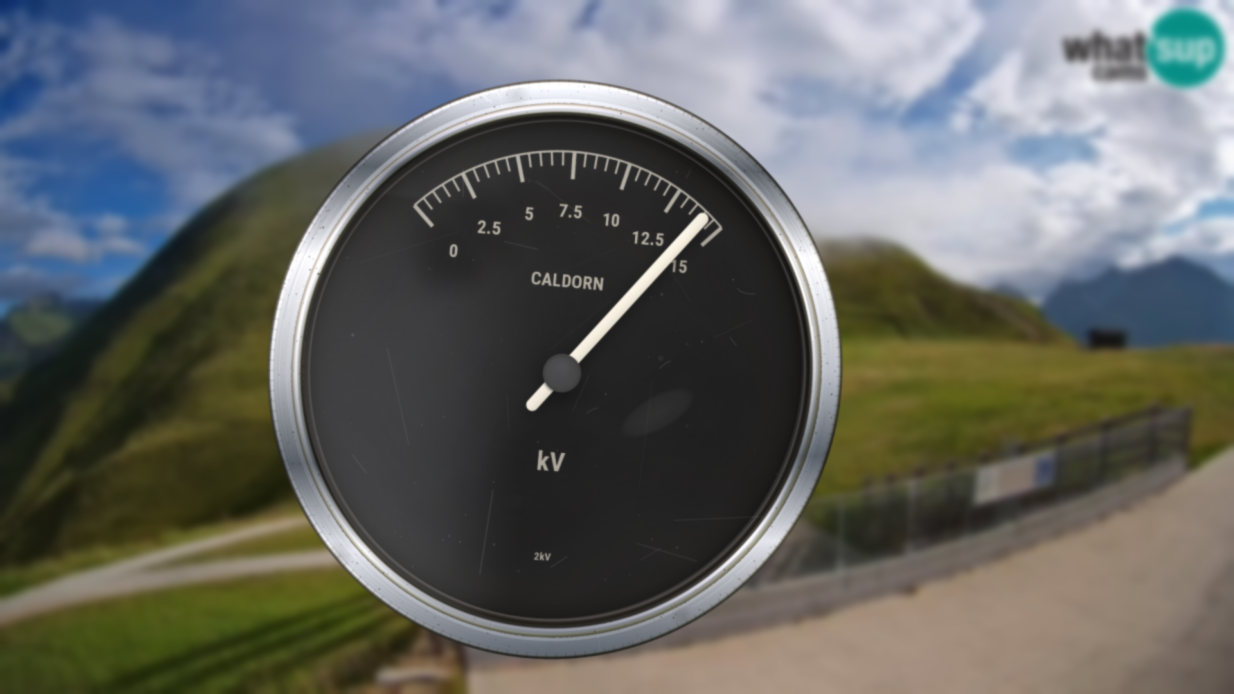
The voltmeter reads 14,kV
